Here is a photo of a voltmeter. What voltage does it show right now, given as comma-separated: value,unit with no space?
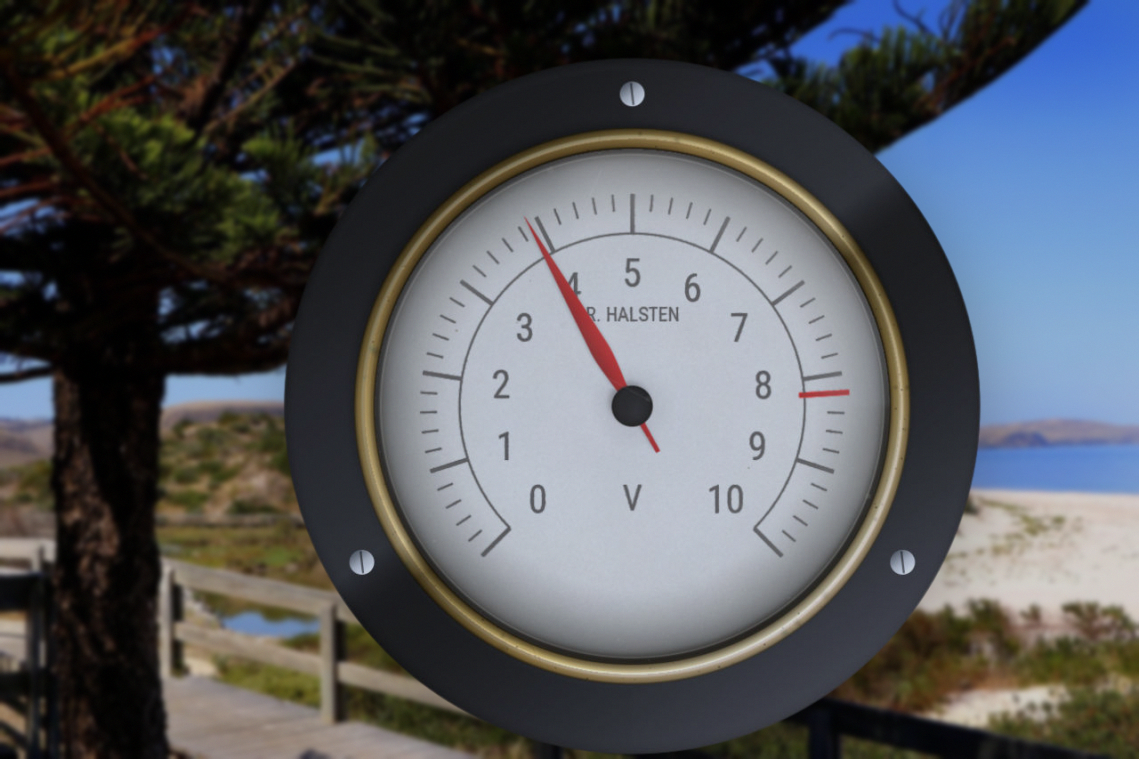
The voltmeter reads 3.9,V
